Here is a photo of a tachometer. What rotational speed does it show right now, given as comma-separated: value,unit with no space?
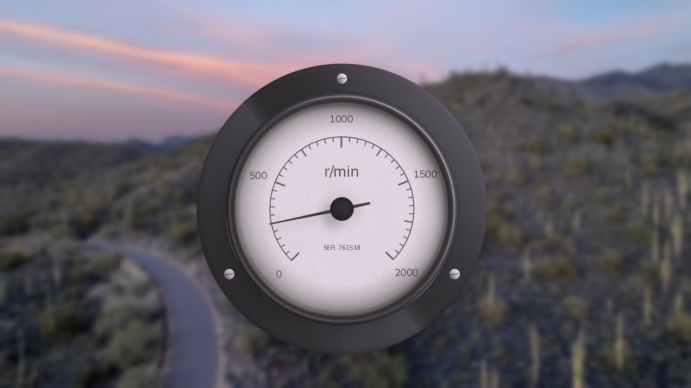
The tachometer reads 250,rpm
